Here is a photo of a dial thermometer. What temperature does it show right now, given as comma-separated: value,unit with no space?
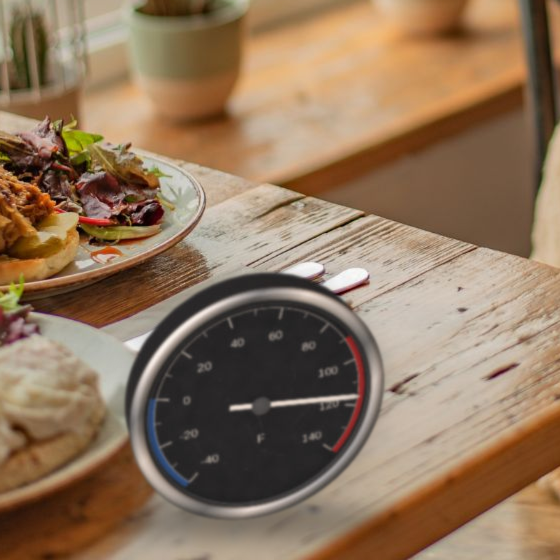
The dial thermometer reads 115,°F
